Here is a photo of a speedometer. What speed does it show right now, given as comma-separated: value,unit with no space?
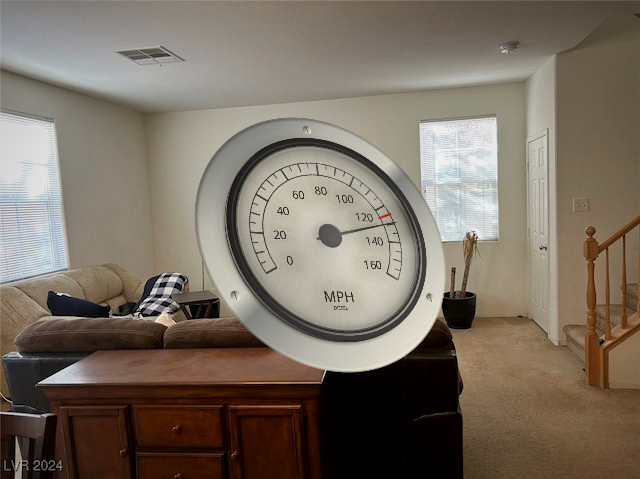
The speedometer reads 130,mph
